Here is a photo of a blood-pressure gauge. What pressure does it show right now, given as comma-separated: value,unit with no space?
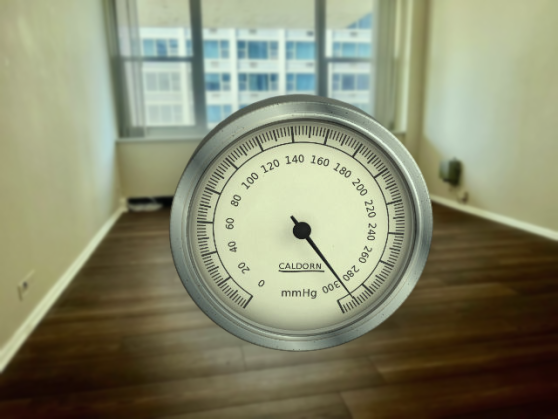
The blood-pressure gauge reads 290,mmHg
